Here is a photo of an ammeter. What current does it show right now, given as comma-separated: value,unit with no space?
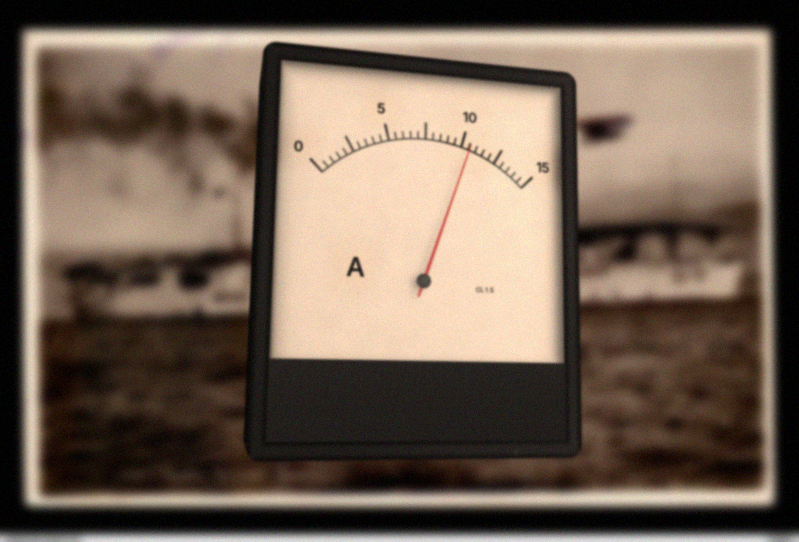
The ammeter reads 10.5,A
